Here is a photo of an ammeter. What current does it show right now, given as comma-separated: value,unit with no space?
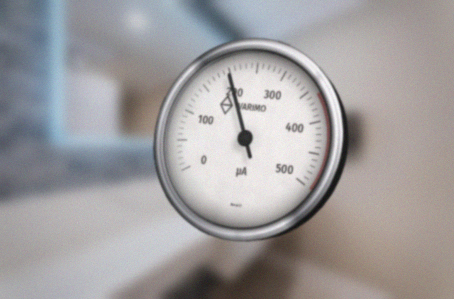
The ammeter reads 200,µA
